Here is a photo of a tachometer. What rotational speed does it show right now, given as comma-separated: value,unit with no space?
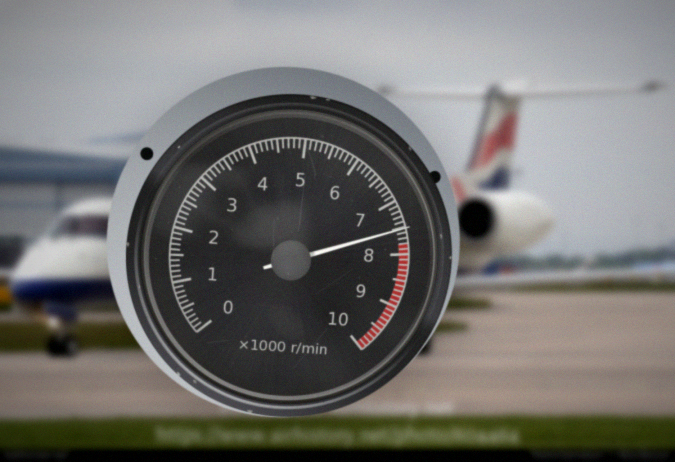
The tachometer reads 7500,rpm
